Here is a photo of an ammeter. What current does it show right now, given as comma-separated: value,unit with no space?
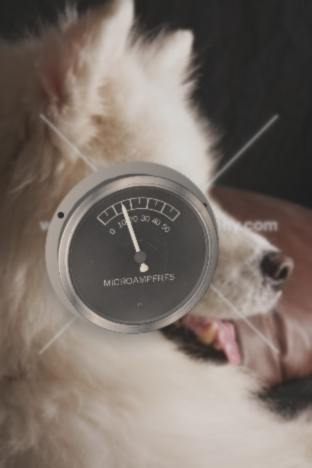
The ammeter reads 15,µA
